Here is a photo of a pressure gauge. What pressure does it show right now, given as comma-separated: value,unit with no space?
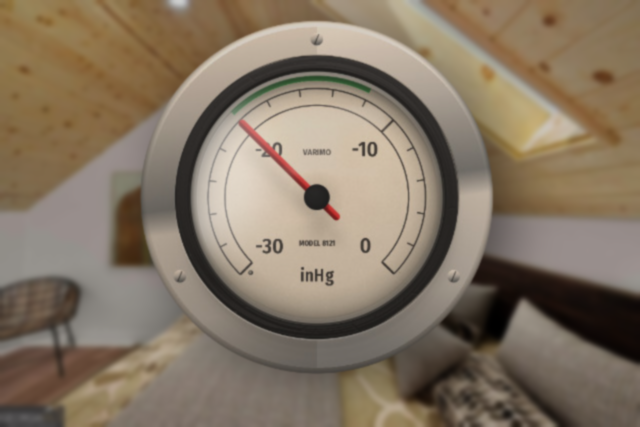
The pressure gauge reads -20,inHg
